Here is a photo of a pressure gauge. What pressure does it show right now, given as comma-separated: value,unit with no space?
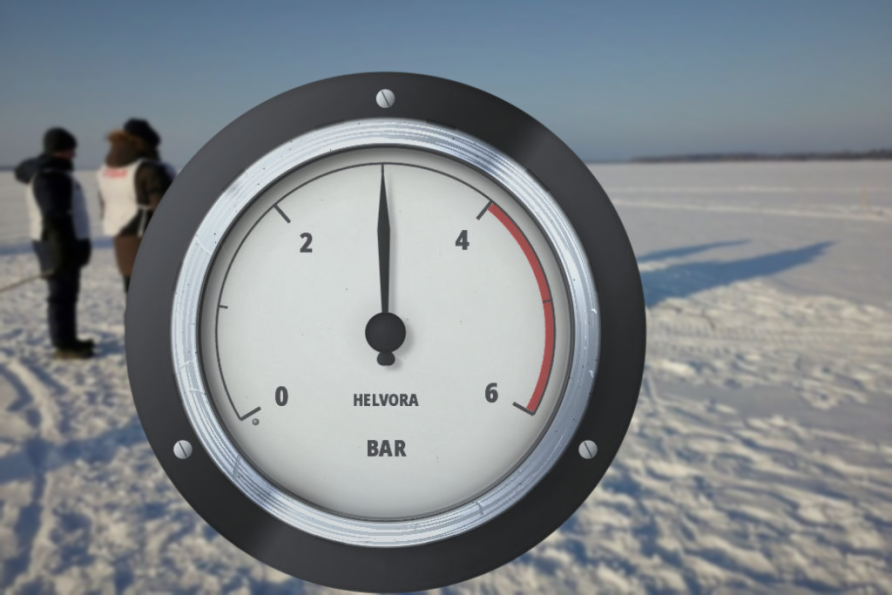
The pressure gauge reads 3,bar
